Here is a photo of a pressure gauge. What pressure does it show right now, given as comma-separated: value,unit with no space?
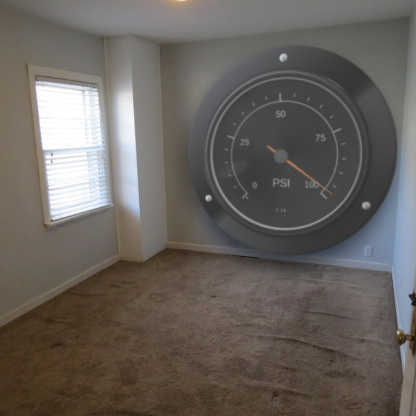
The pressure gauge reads 97.5,psi
